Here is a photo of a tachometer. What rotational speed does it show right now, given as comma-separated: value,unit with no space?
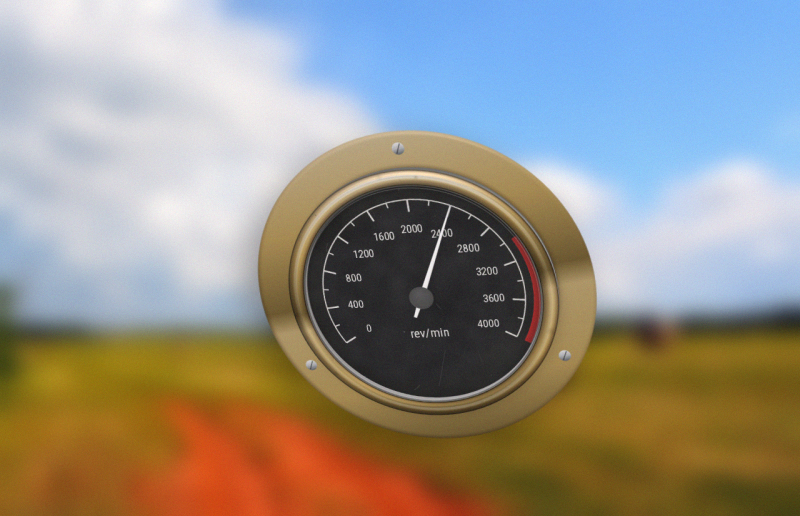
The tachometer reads 2400,rpm
